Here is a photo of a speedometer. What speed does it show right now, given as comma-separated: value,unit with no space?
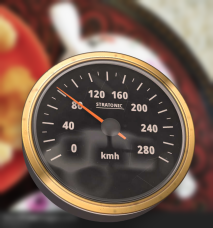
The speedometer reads 80,km/h
